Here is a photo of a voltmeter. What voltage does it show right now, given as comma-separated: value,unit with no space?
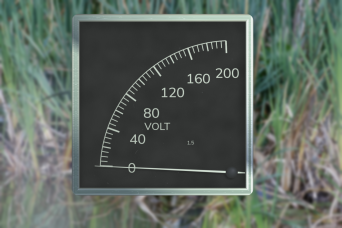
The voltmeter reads 0,V
